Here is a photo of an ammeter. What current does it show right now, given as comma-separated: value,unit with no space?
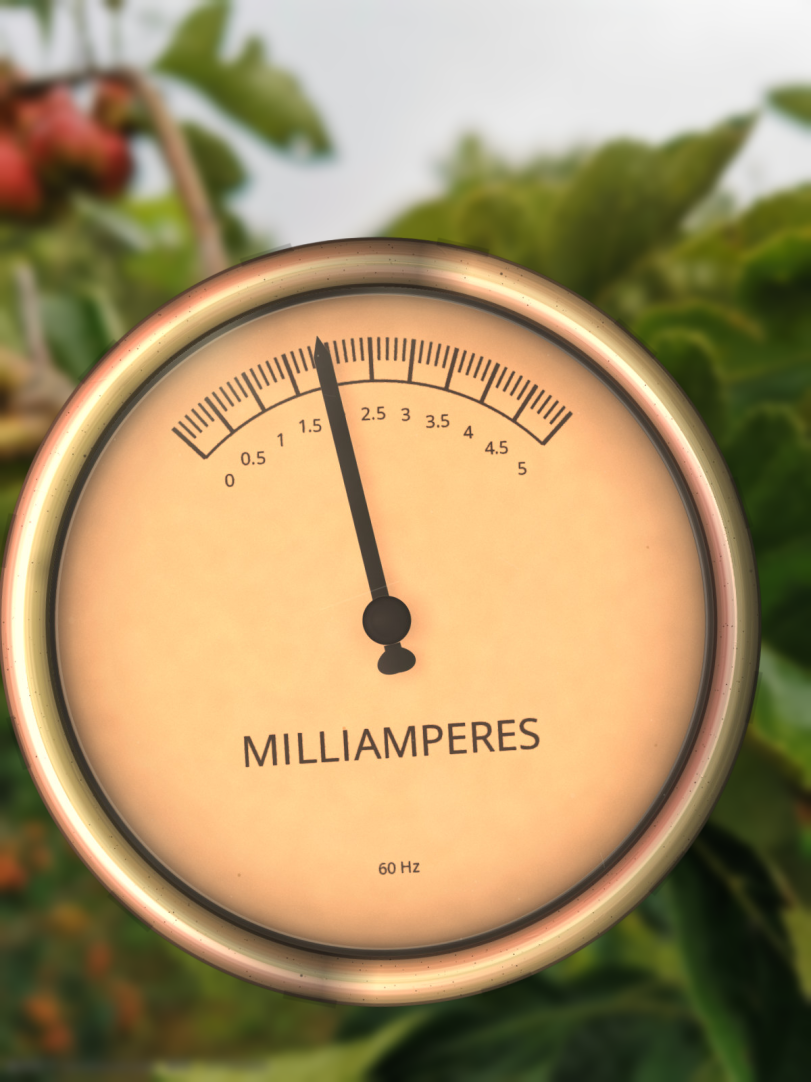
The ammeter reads 1.9,mA
